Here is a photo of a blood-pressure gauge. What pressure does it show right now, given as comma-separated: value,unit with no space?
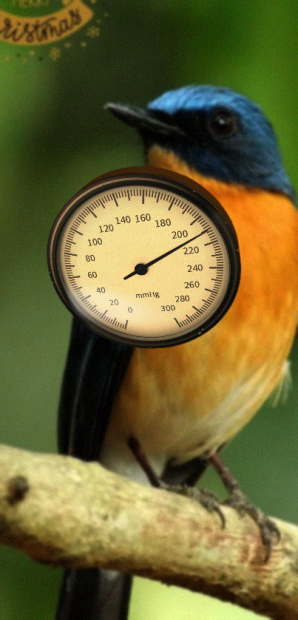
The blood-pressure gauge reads 210,mmHg
